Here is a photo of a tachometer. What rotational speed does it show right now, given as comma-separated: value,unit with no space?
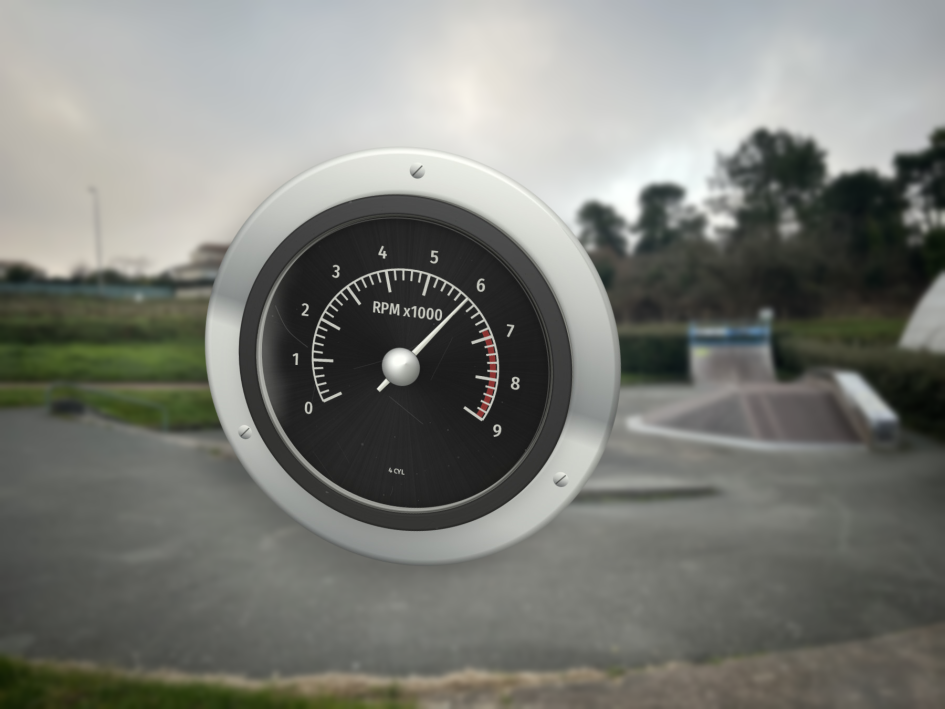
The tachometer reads 6000,rpm
